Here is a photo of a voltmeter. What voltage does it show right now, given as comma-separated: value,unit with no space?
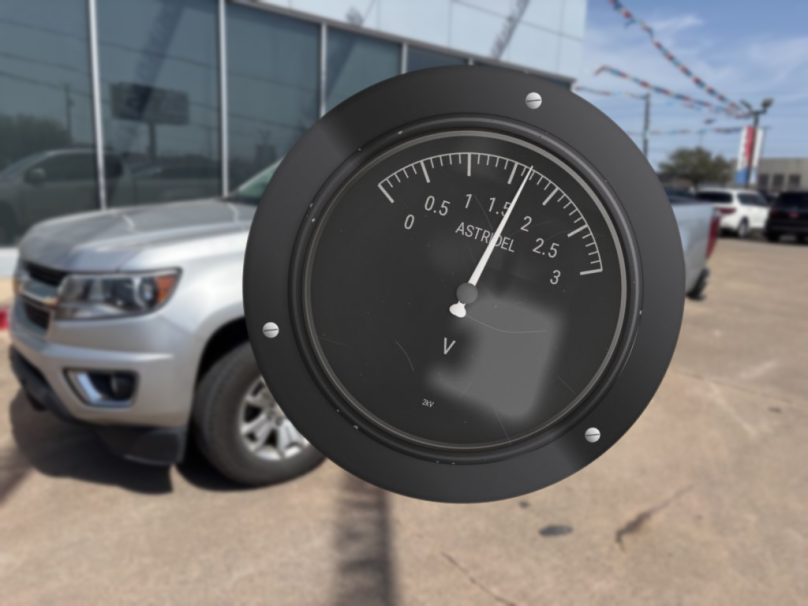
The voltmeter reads 1.65,V
